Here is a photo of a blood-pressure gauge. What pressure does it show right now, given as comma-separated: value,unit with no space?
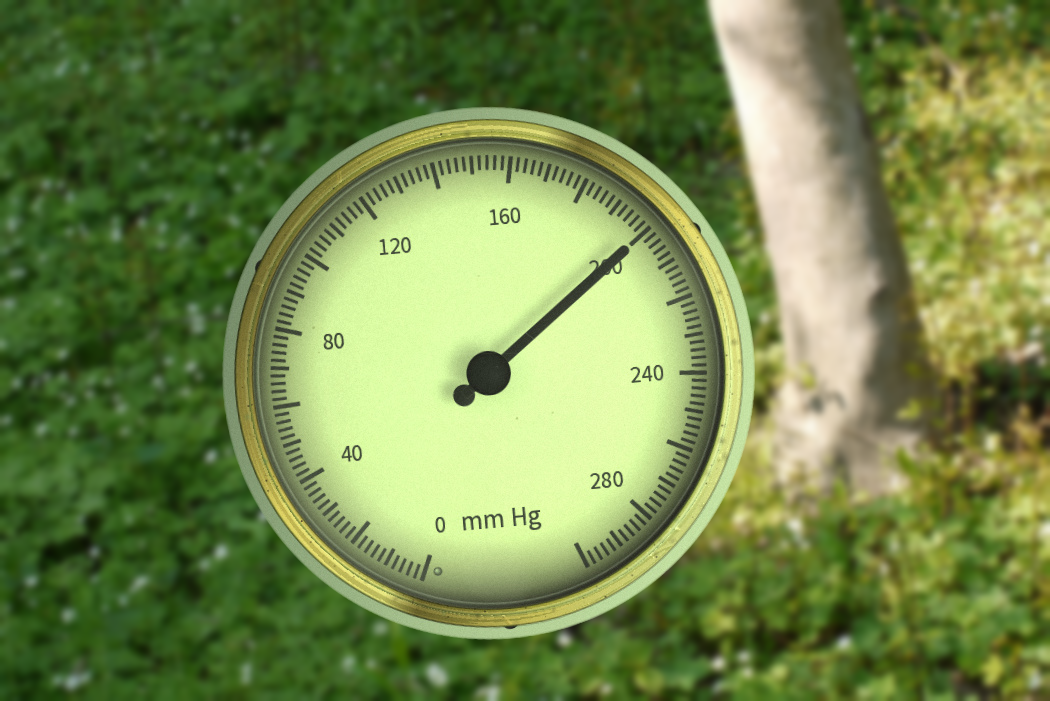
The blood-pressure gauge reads 200,mmHg
